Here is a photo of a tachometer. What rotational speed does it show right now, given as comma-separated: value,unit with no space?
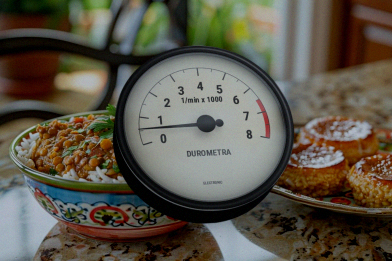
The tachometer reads 500,rpm
